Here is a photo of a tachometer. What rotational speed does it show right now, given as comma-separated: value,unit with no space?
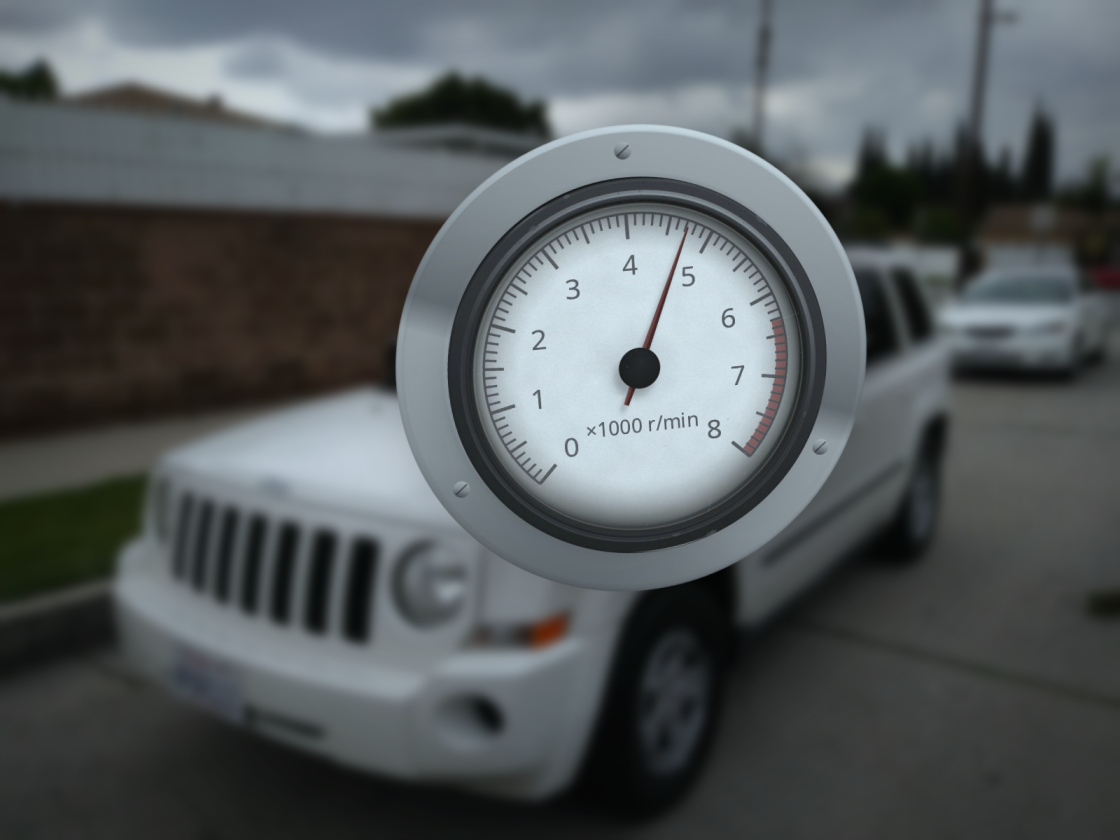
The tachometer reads 4700,rpm
